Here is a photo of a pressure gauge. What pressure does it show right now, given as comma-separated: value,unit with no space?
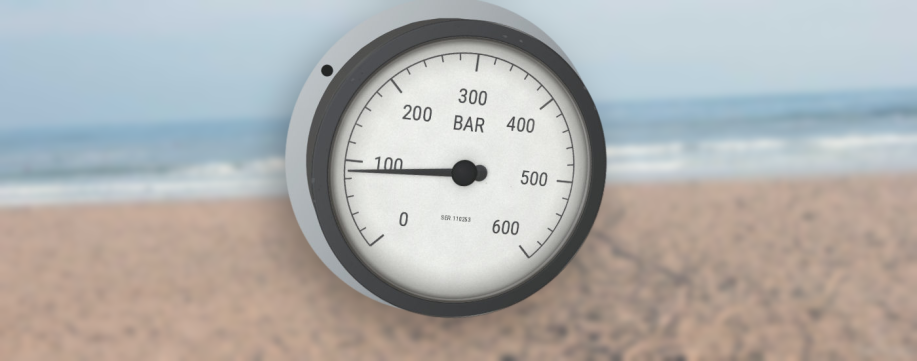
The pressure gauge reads 90,bar
